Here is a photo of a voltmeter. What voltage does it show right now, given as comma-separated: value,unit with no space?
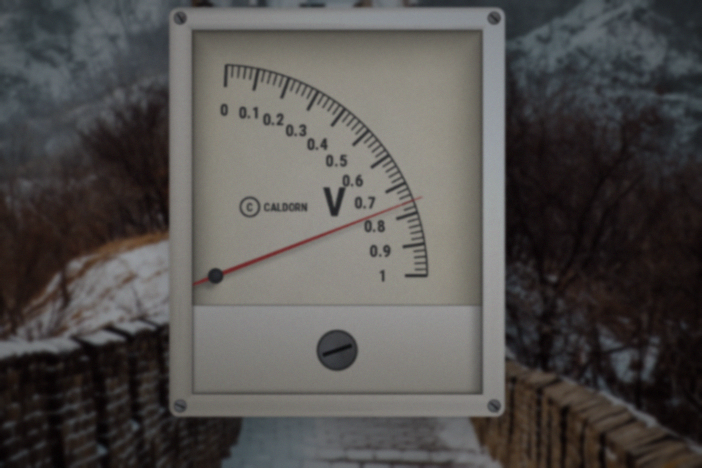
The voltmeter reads 0.76,V
